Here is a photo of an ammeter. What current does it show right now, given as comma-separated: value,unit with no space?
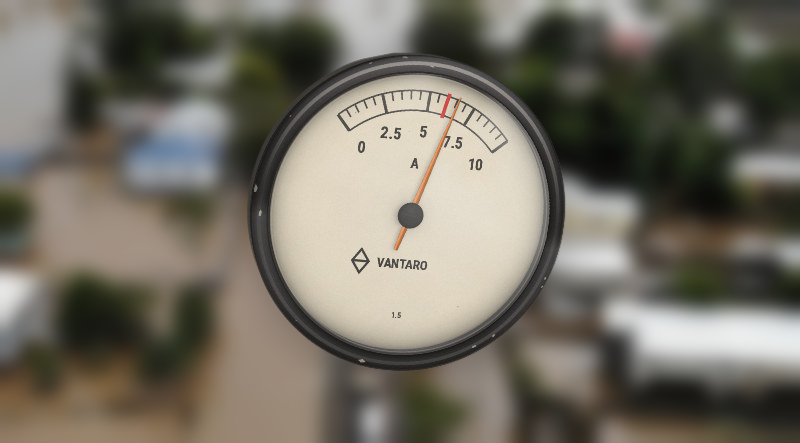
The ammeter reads 6.5,A
